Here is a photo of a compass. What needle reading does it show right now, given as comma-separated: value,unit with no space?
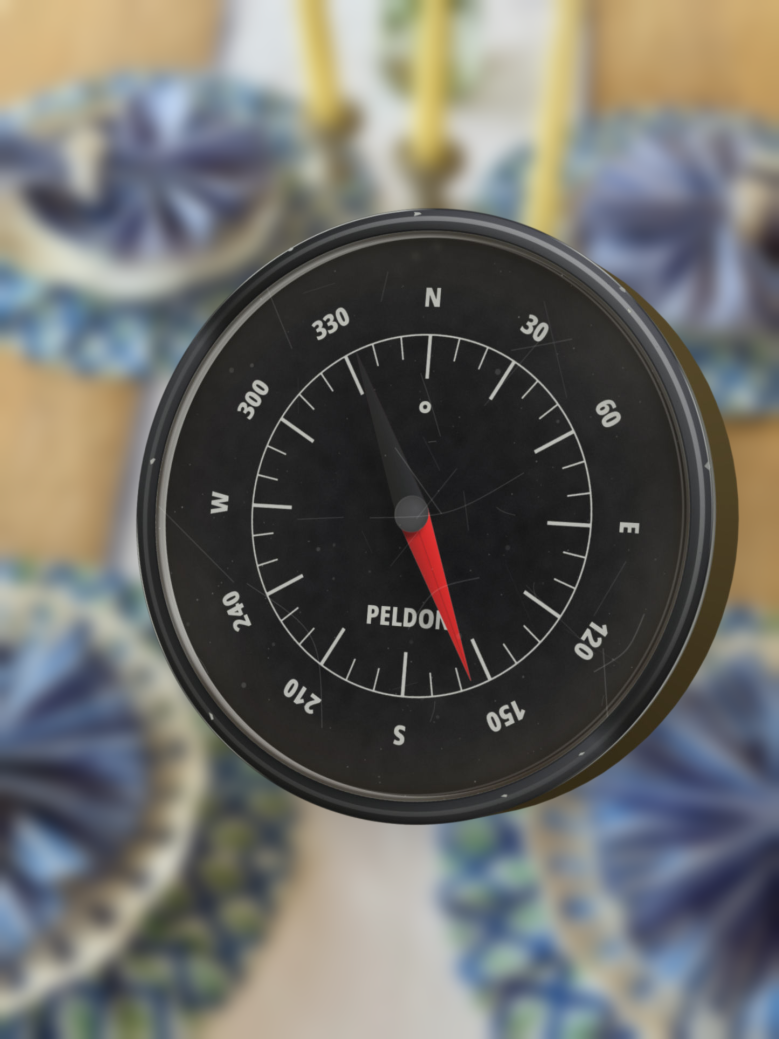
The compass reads 155,°
